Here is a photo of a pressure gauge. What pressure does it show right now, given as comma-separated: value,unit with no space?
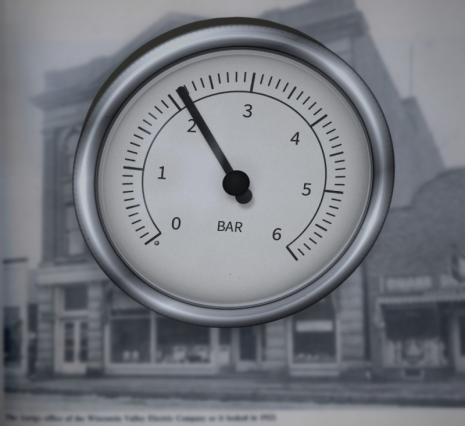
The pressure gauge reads 2.15,bar
